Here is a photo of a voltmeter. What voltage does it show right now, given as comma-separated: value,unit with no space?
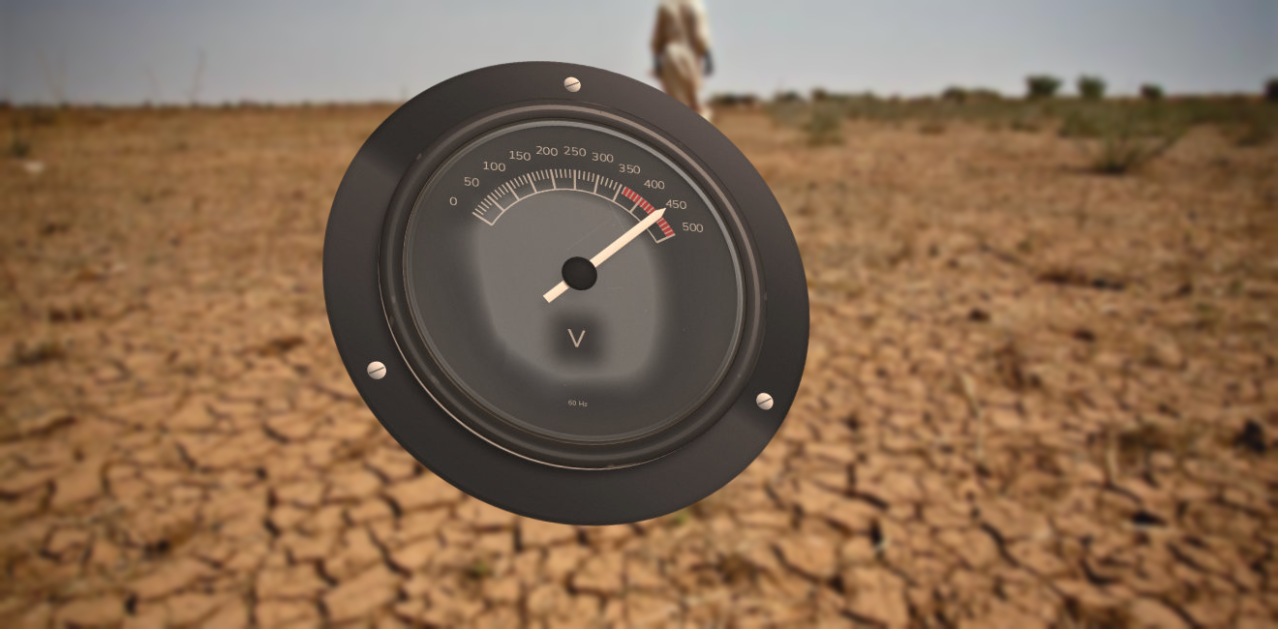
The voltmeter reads 450,V
